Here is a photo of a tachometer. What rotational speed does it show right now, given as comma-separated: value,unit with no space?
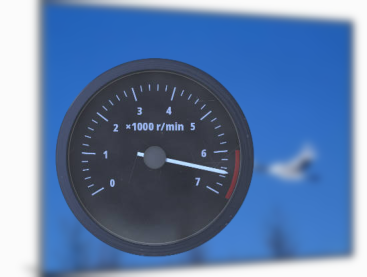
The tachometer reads 6500,rpm
